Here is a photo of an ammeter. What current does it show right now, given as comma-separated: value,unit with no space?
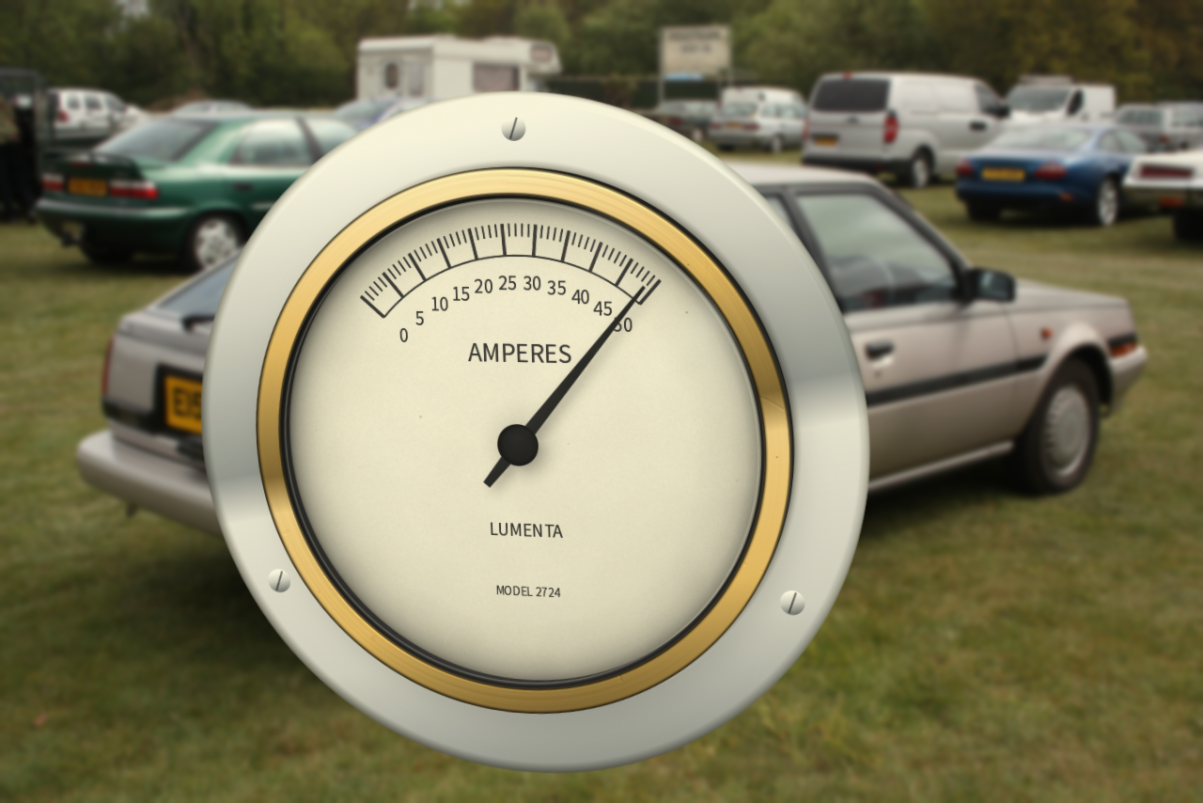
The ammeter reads 49,A
